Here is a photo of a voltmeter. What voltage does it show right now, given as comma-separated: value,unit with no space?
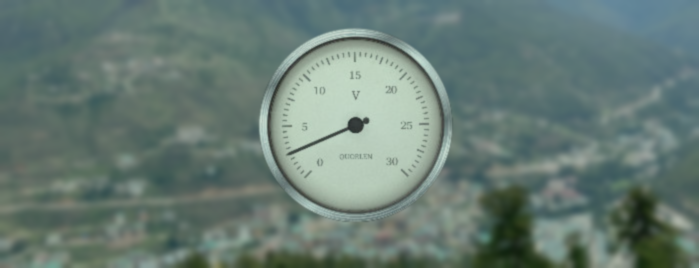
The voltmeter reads 2.5,V
